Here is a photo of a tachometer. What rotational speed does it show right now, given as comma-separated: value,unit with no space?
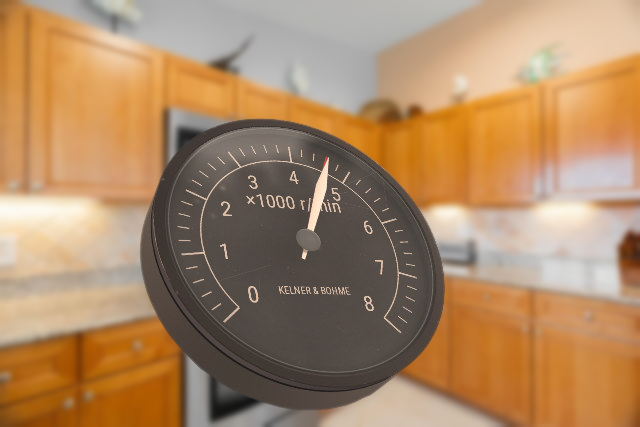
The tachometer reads 4600,rpm
